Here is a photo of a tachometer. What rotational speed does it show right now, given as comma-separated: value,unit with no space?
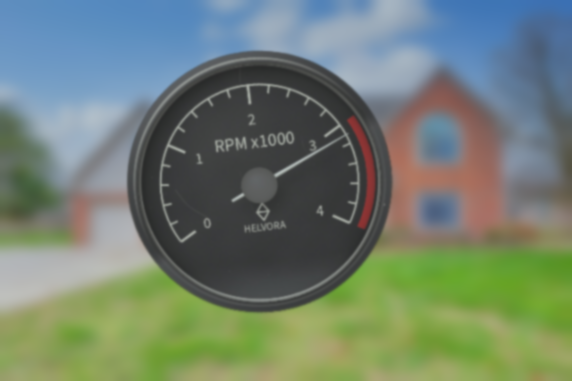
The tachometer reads 3100,rpm
